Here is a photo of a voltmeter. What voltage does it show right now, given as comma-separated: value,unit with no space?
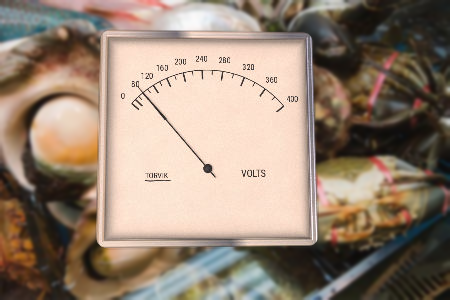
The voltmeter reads 80,V
